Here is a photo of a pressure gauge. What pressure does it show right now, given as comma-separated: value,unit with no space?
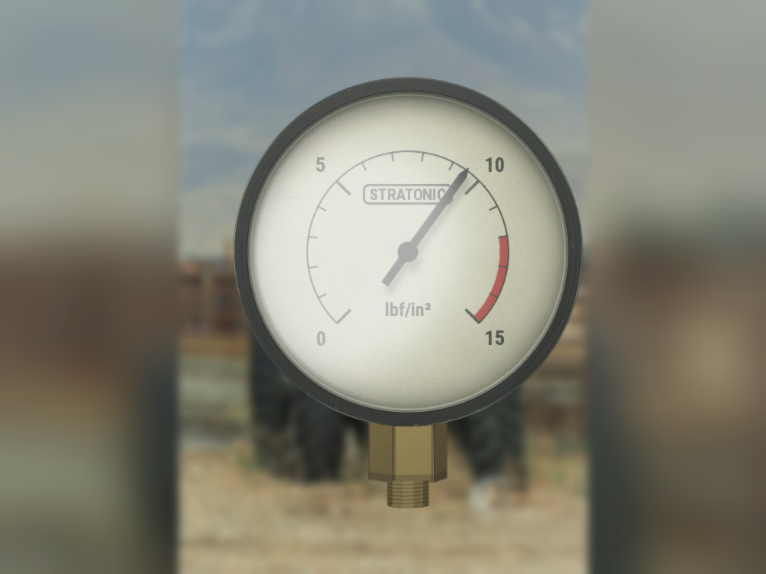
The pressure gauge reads 9.5,psi
